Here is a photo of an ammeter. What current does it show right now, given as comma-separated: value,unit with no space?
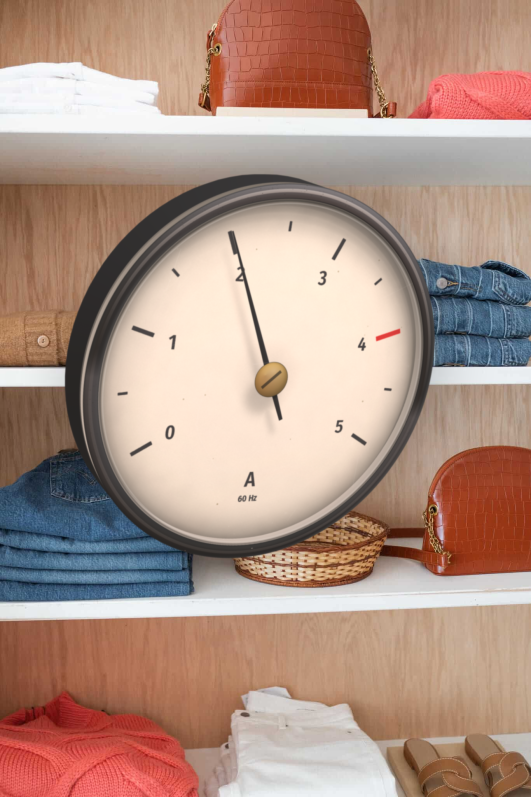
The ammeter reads 2,A
